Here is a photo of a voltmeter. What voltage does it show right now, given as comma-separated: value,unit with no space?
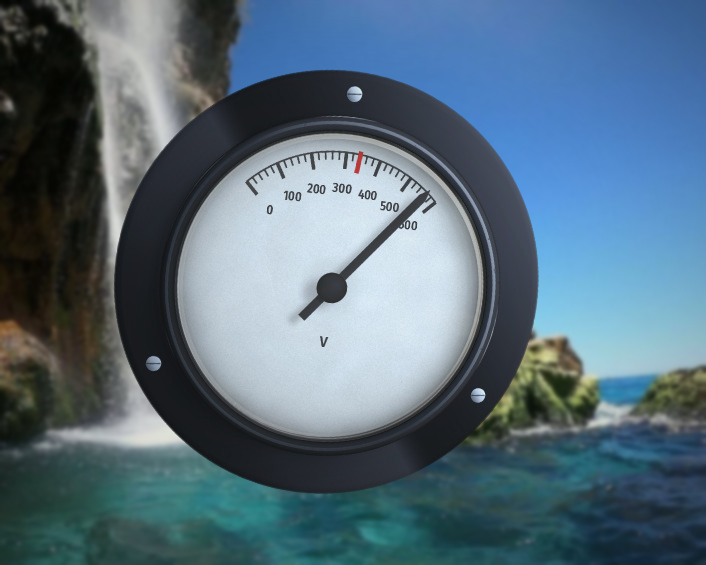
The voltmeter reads 560,V
